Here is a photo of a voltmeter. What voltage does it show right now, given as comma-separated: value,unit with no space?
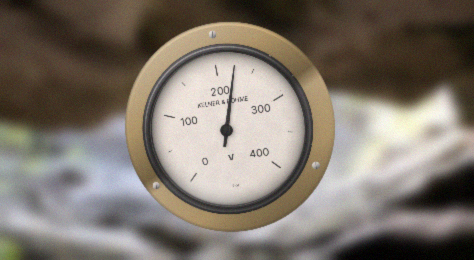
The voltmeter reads 225,V
